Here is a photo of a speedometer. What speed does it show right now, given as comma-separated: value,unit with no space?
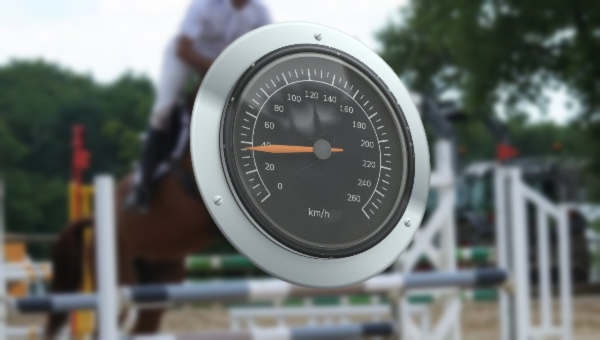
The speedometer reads 35,km/h
